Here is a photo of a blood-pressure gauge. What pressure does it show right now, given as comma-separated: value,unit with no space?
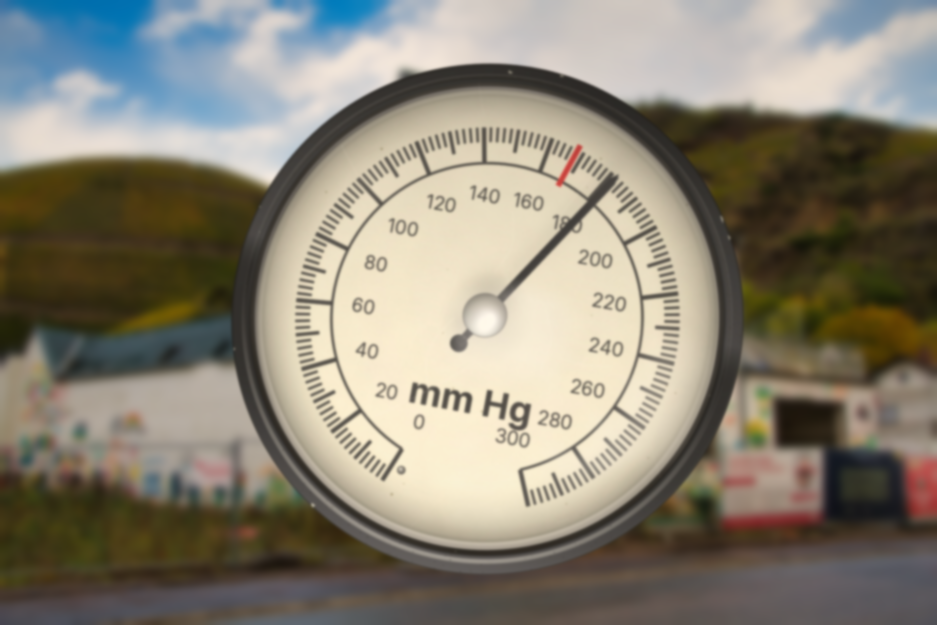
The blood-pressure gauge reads 182,mmHg
